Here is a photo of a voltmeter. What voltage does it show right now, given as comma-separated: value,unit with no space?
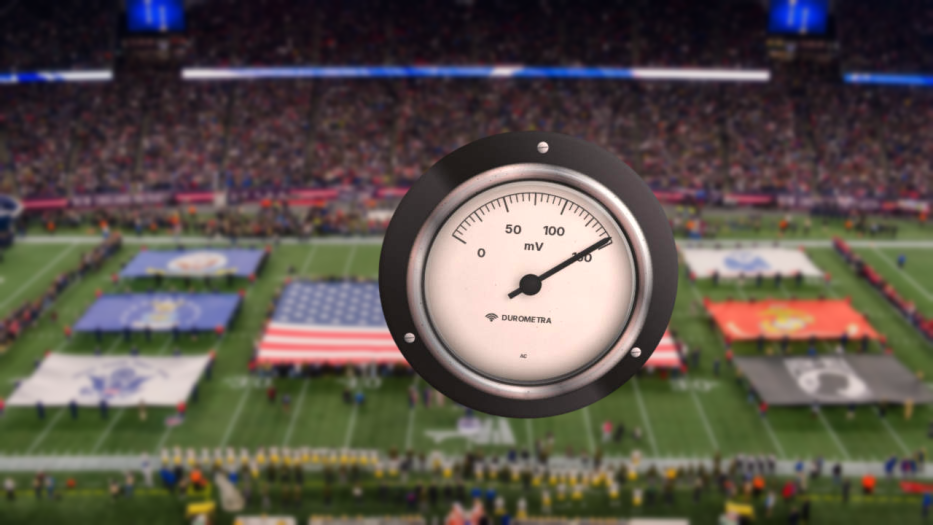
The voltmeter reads 145,mV
